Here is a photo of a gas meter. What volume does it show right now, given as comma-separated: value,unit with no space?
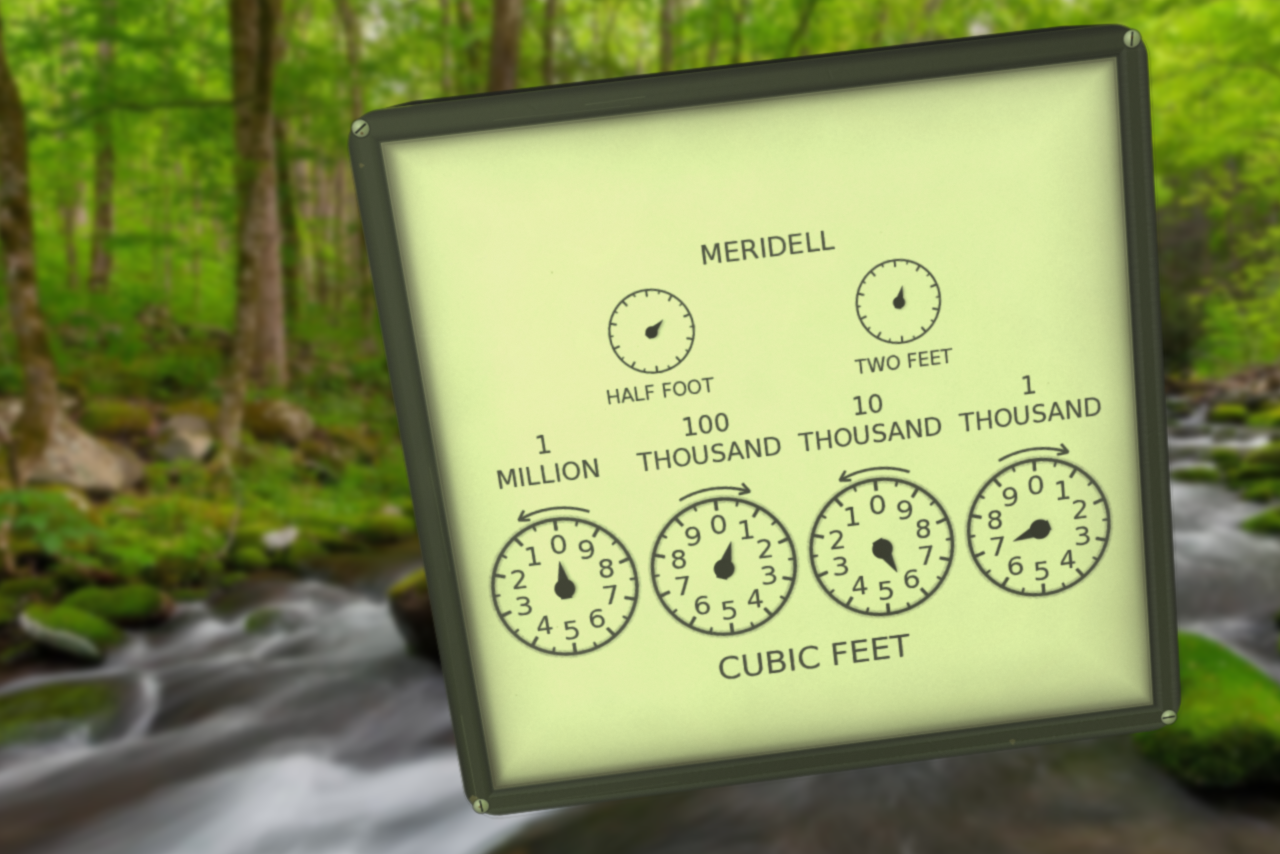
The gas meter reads 5700,ft³
